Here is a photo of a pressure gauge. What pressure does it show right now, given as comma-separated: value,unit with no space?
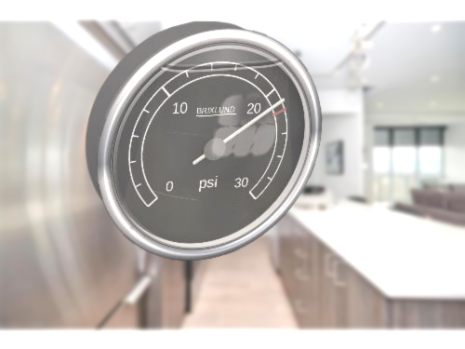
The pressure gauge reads 21,psi
